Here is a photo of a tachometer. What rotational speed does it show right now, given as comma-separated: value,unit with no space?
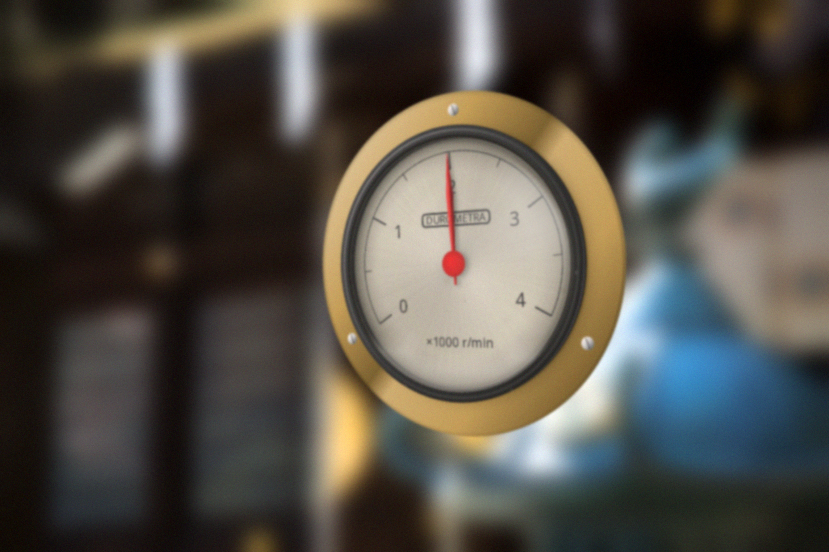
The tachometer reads 2000,rpm
